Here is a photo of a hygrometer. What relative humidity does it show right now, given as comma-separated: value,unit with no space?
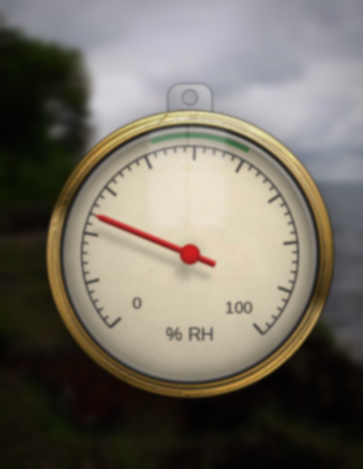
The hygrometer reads 24,%
